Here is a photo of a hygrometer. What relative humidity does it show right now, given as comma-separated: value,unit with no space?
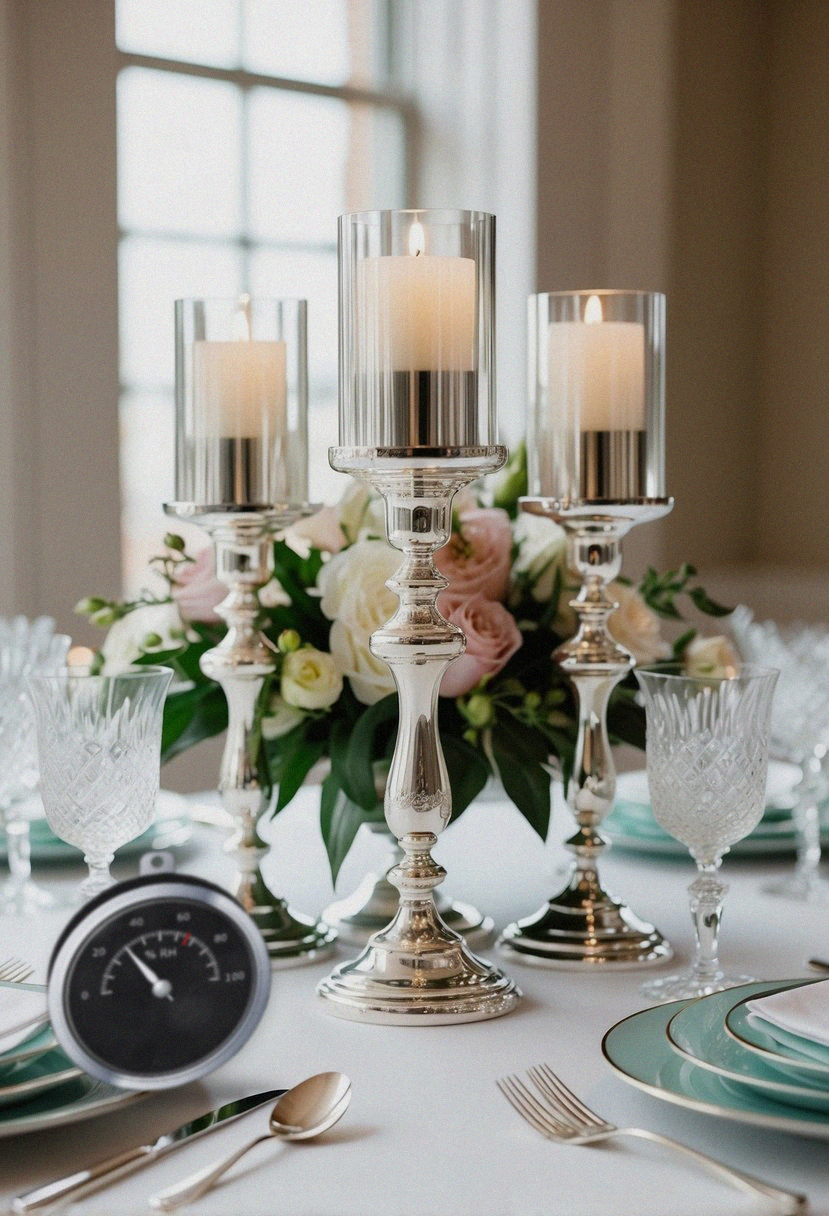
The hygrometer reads 30,%
